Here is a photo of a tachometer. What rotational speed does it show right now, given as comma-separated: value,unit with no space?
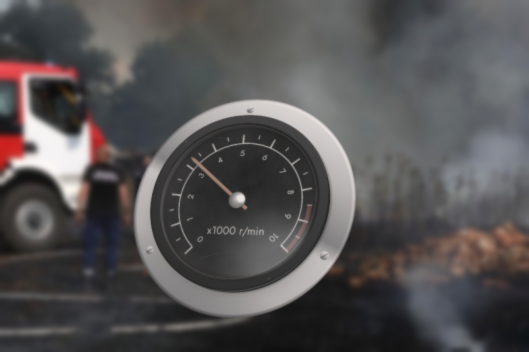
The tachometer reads 3250,rpm
